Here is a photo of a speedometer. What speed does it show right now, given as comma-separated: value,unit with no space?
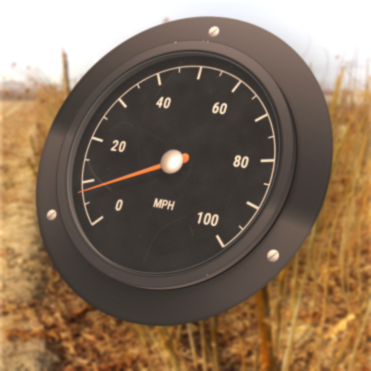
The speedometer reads 7.5,mph
